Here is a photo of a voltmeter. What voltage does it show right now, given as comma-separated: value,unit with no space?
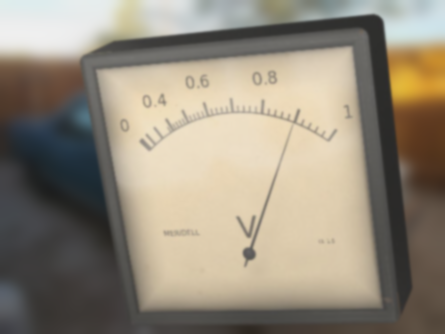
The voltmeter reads 0.9,V
